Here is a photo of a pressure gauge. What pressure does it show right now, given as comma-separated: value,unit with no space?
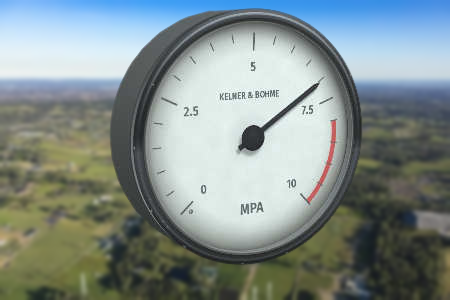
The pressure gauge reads 7,MPa
